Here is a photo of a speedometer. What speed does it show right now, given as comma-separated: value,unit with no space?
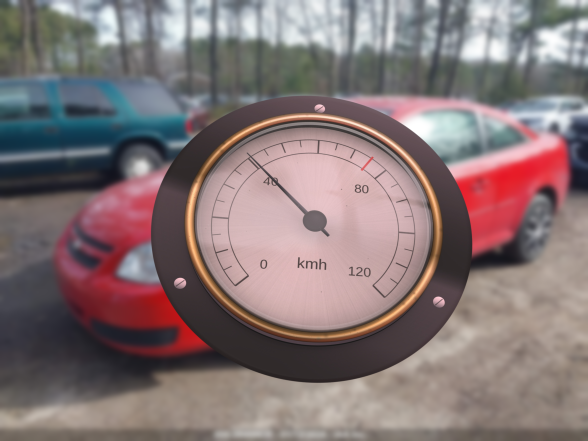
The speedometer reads 40,km/h
